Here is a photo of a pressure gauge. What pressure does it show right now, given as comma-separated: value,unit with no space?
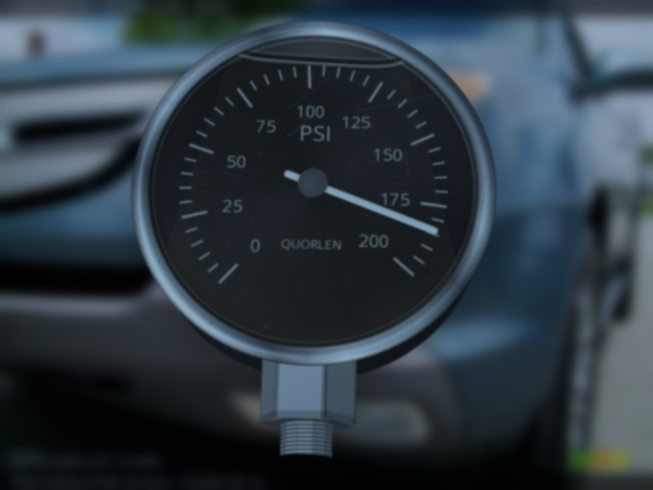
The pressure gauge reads 185,psi
